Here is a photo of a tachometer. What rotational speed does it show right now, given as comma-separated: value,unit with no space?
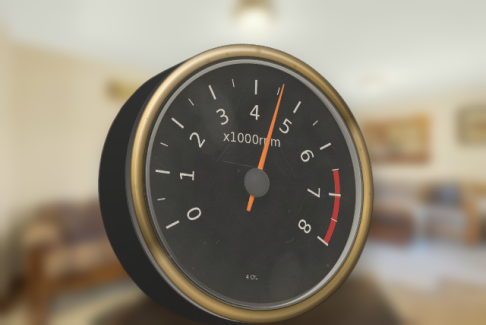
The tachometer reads 4500,rpm
